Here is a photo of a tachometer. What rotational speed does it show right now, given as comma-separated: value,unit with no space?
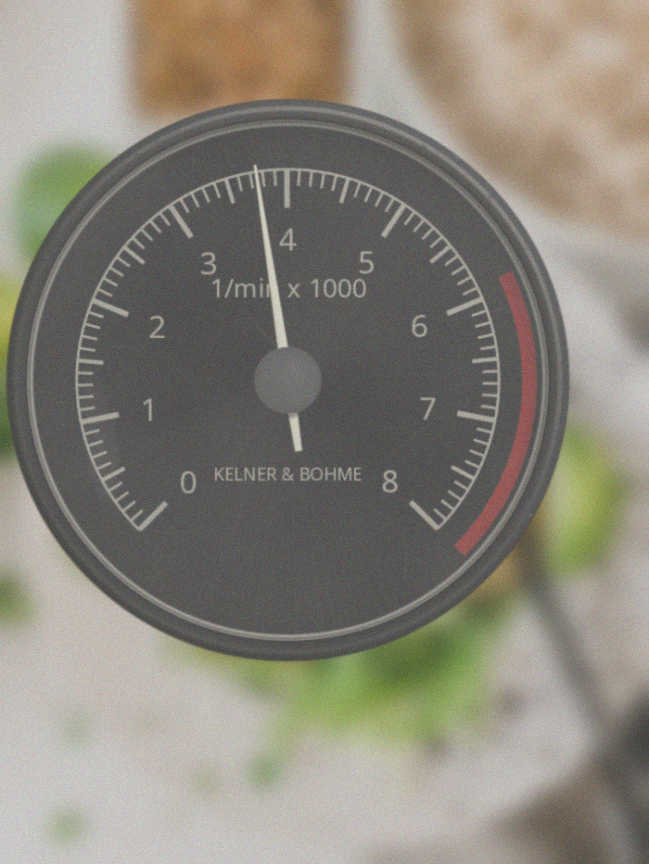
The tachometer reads 3750,rpm
